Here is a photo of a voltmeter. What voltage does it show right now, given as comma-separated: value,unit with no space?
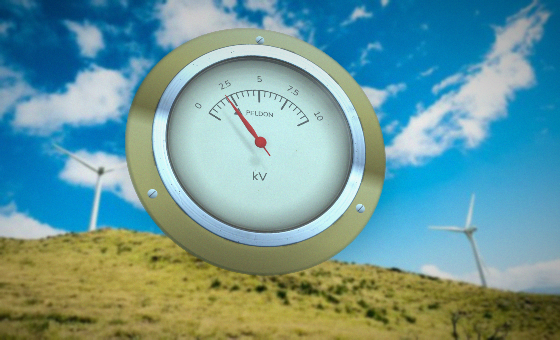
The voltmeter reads 2,kV
